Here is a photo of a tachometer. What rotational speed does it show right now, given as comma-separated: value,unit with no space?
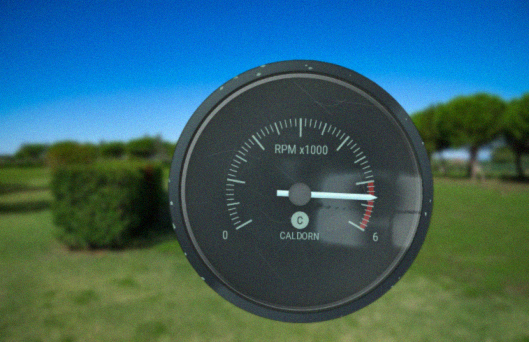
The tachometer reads 5300,rpm
